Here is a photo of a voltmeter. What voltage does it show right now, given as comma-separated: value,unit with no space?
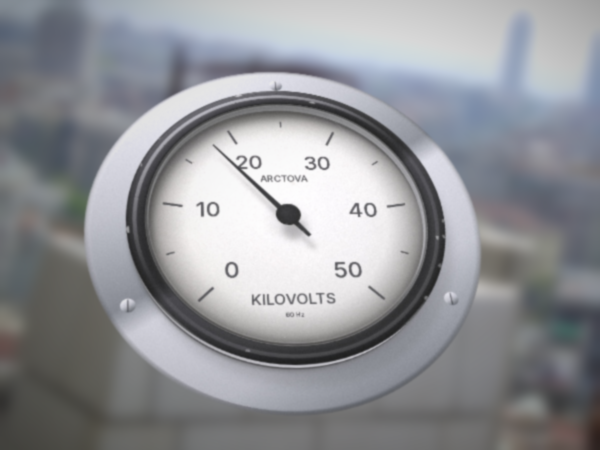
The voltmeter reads 17.5,kV
